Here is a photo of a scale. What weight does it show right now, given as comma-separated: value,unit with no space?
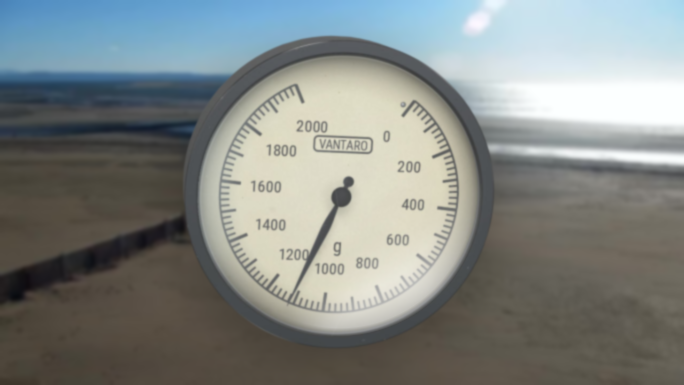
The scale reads 1120,g
